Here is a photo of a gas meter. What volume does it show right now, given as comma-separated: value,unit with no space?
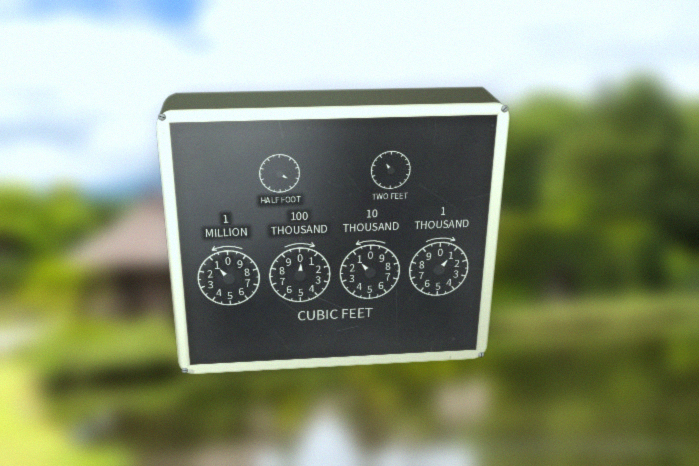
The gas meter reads 101100,ft³
